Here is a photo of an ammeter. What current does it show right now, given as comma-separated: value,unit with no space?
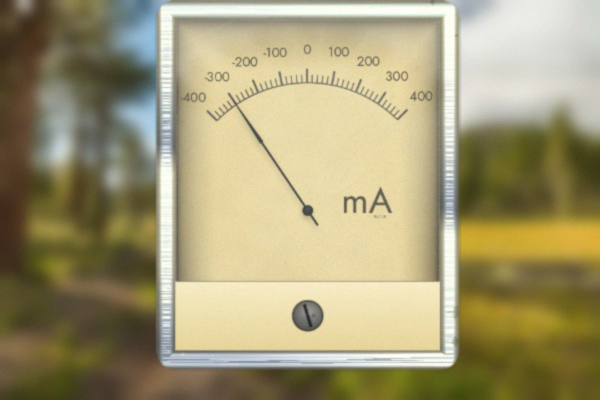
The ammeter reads -300,mA
